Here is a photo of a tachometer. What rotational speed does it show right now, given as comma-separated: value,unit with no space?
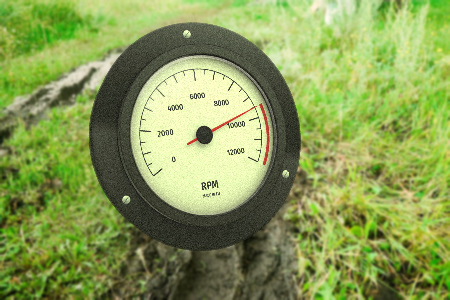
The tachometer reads 9500,rpm
